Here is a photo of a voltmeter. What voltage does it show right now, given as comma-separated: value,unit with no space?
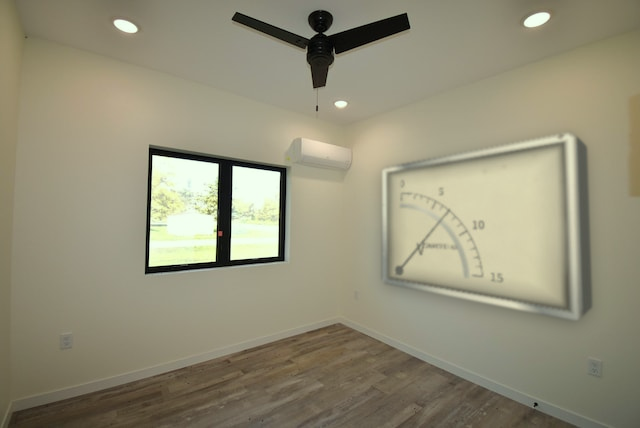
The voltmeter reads 7,V
